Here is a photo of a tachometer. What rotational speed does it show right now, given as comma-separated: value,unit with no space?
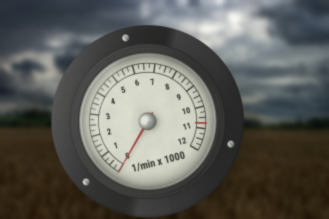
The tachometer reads 0,rpm
